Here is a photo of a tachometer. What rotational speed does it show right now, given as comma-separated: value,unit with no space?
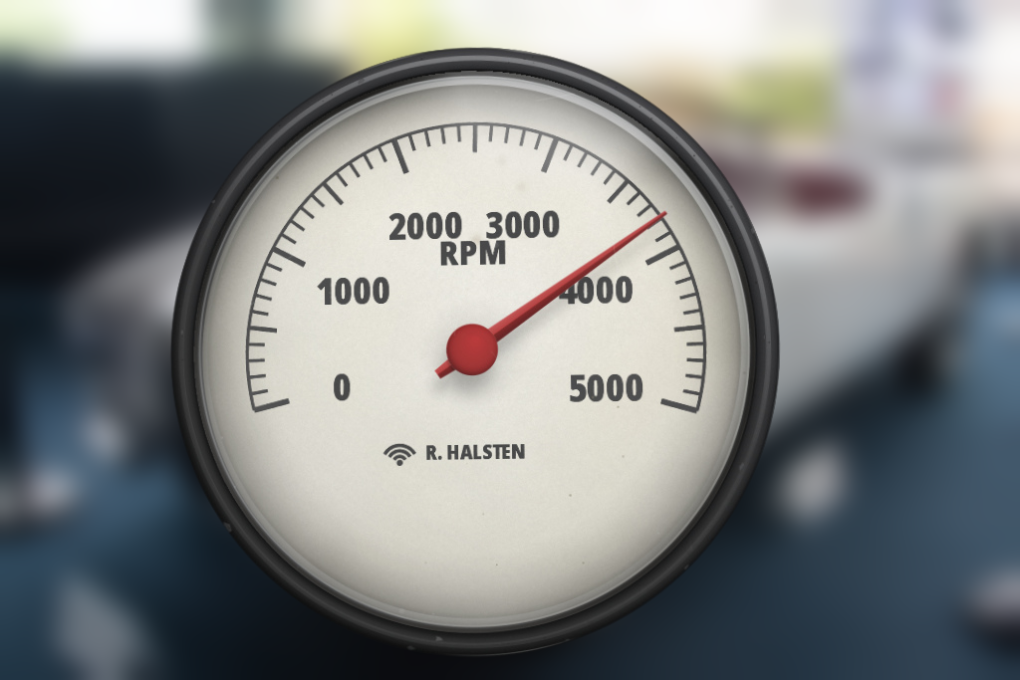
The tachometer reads 3800,rpm
